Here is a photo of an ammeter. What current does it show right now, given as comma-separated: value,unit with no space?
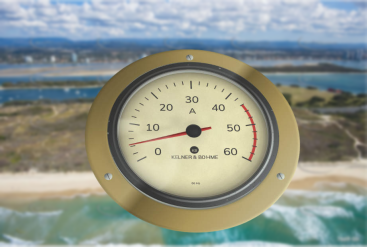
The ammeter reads 4,A
